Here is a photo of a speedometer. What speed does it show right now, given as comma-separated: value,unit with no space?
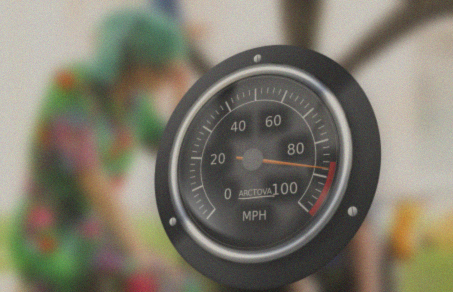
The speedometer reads 88,mph
